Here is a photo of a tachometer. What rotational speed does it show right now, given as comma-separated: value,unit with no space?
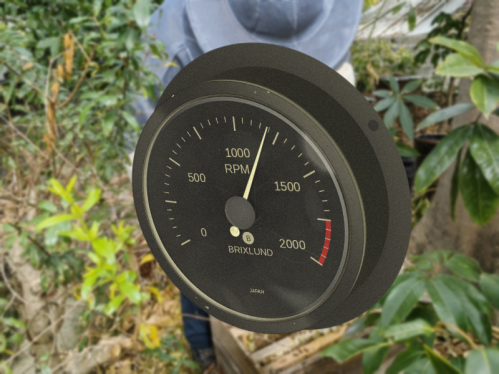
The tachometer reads 1200,rpm
